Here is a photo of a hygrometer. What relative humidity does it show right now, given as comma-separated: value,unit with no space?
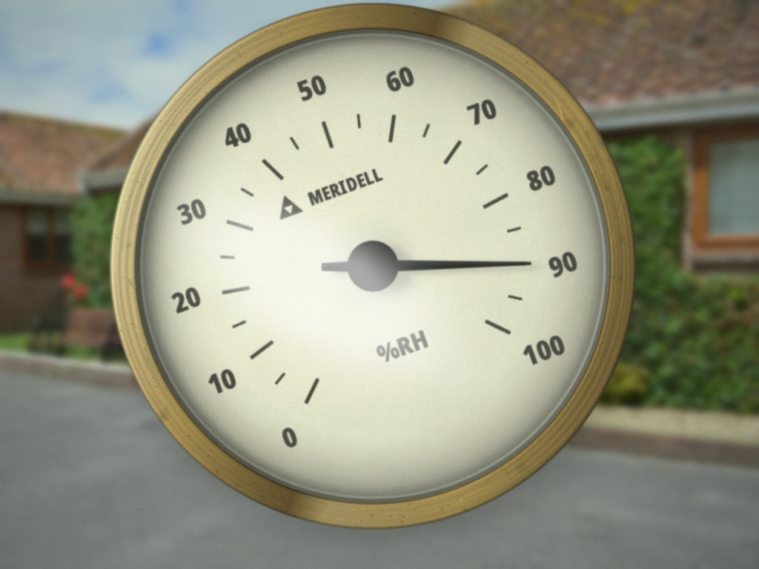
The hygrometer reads 90,%
